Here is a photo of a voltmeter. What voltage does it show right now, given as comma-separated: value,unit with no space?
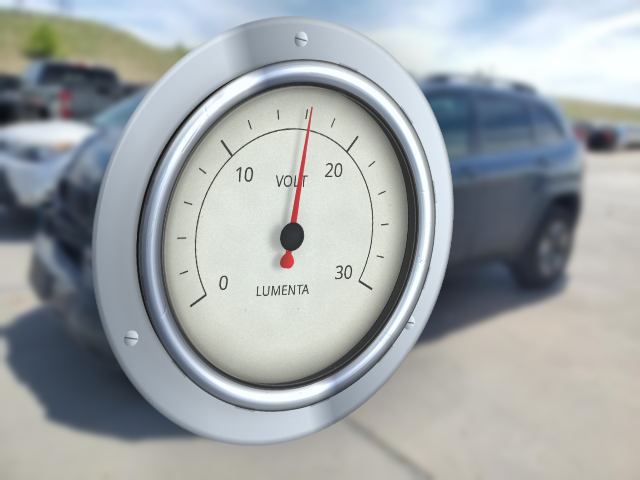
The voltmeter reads 16,V
